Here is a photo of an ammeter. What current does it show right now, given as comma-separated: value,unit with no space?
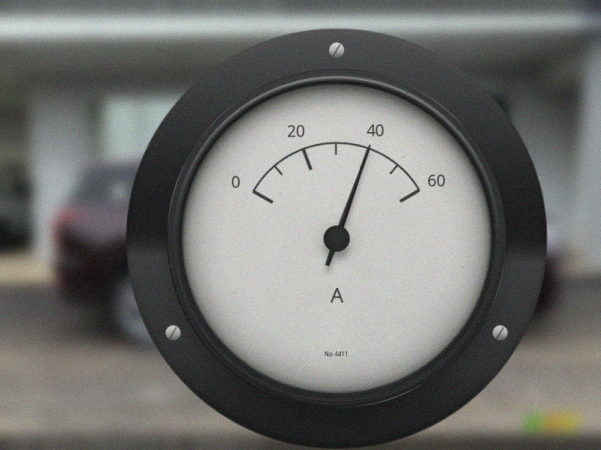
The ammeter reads 40,A
